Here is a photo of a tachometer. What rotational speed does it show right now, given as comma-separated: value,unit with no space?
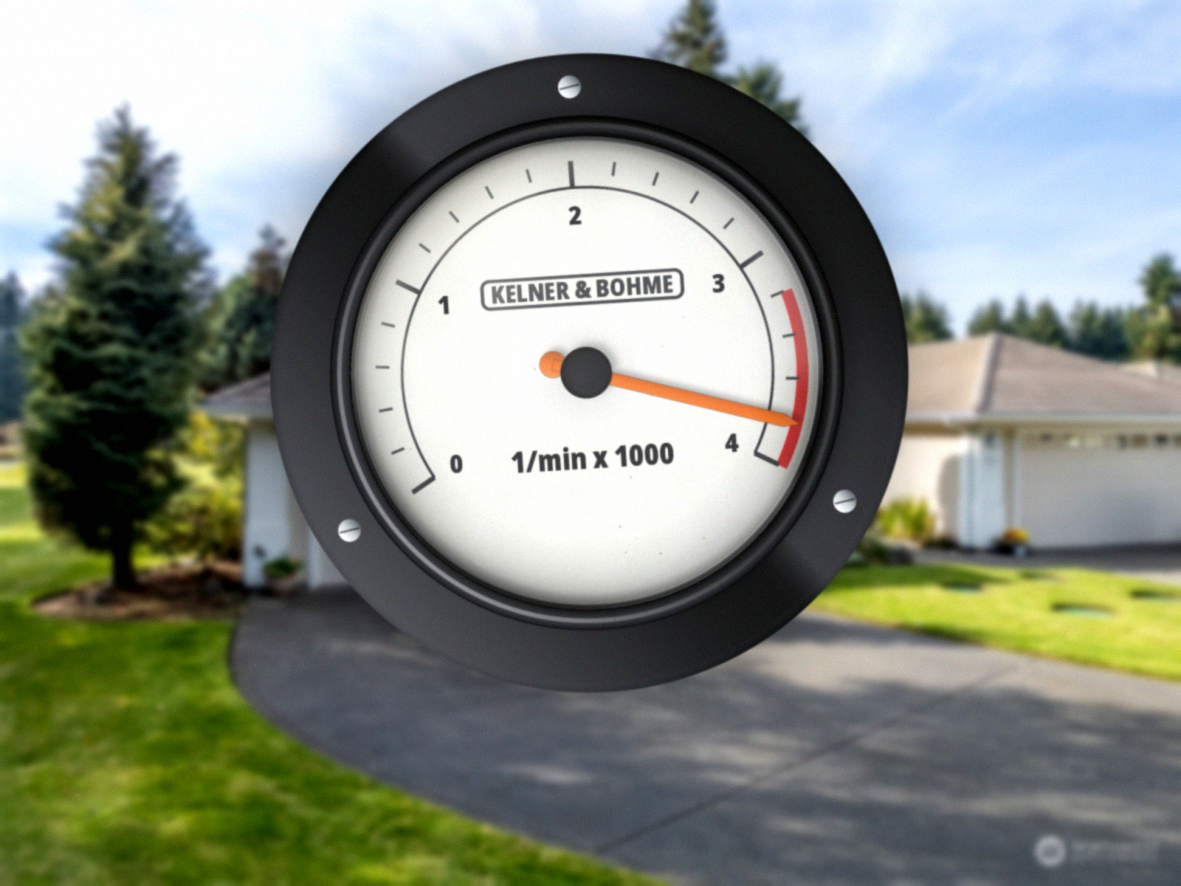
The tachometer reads 3800,rpm
